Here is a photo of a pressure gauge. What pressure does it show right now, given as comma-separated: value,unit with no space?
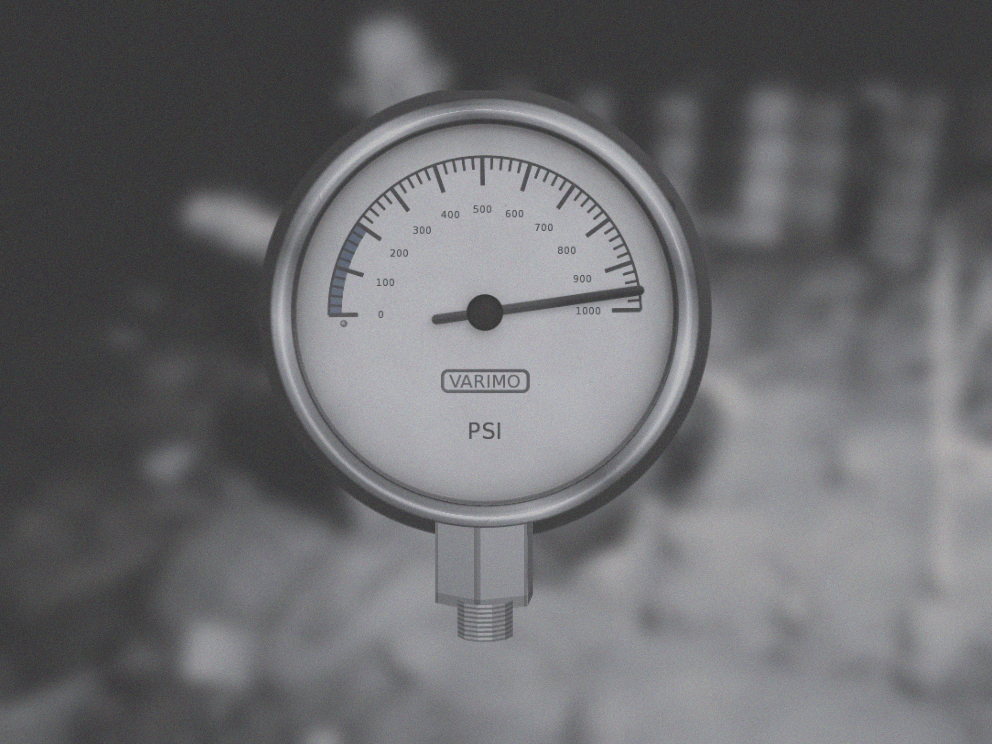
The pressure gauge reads 960,psi
